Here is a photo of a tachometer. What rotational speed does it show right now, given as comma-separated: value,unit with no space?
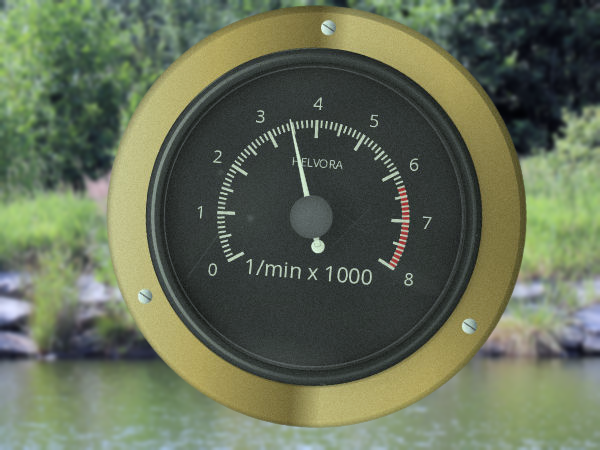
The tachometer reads 3500,rpm
